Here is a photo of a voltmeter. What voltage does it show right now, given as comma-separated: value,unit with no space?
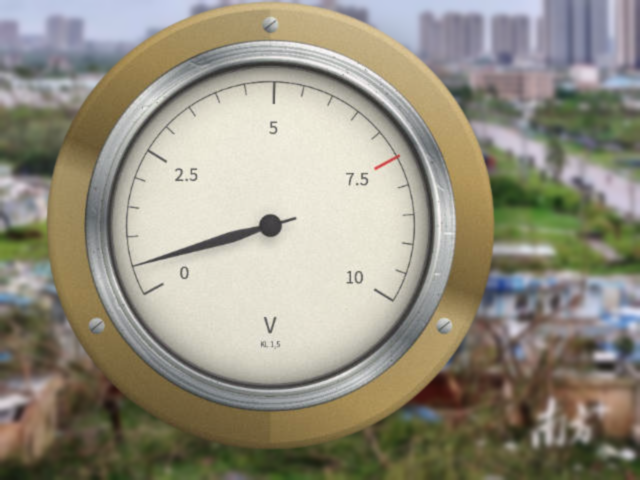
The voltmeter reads 0.5,V
